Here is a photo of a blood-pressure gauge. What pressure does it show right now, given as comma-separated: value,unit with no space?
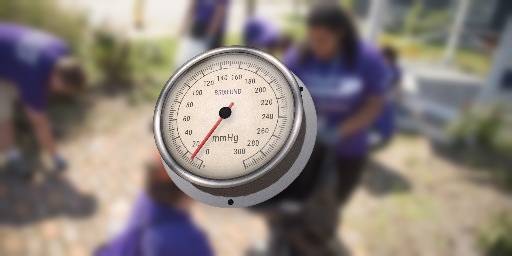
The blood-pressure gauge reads 10,mmHg
